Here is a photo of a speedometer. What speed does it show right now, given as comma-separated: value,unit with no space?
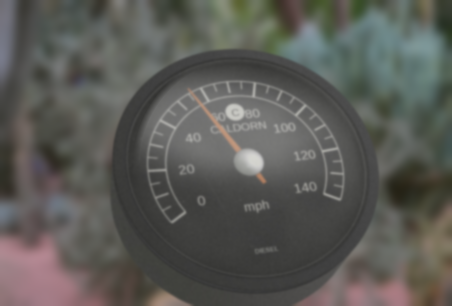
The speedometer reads 55,mph
